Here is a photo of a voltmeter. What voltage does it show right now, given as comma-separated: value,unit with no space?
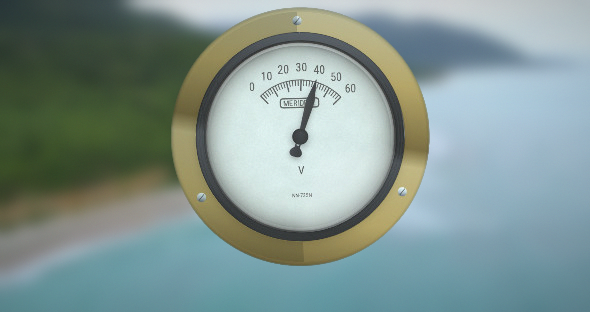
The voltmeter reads 40,V
